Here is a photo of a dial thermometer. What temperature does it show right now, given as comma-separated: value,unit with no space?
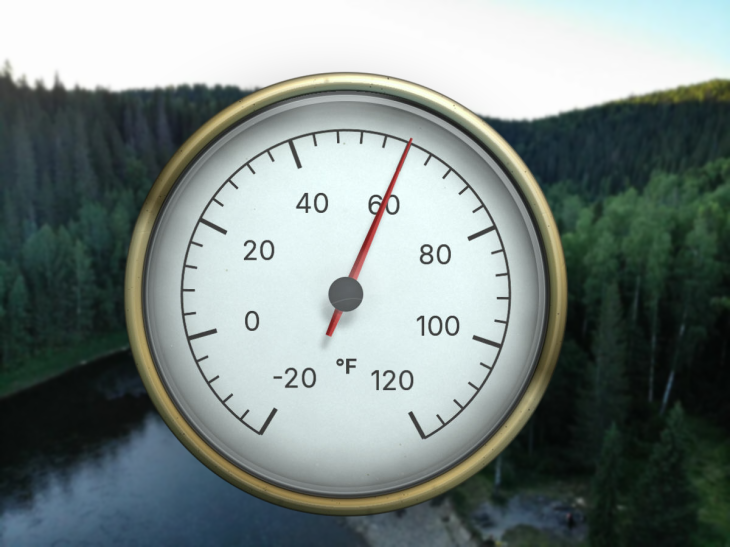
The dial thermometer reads 60,°F
